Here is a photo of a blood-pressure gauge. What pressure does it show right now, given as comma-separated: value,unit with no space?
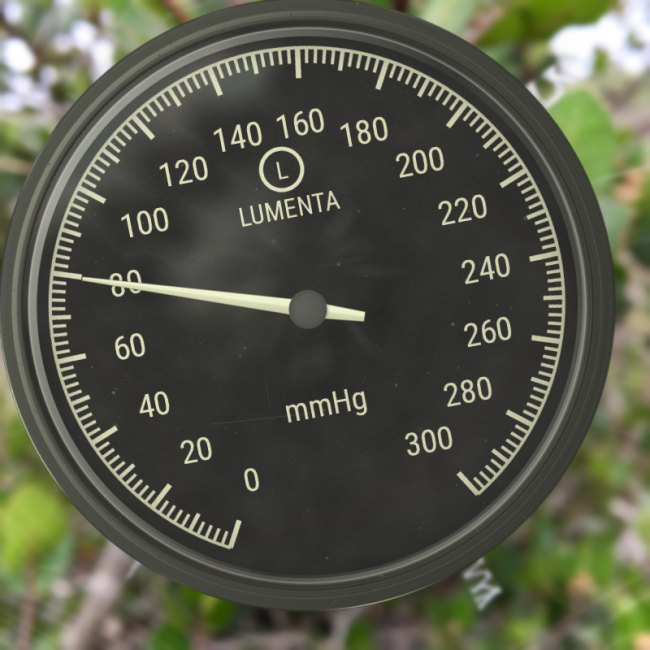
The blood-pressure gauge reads 80,mmHg
